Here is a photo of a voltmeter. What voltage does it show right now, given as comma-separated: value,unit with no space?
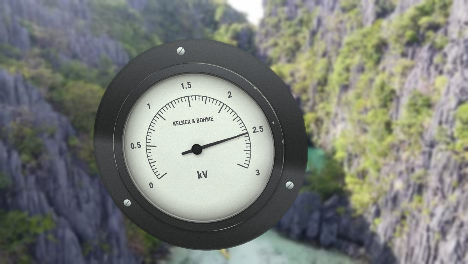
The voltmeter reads 2.5,kV
